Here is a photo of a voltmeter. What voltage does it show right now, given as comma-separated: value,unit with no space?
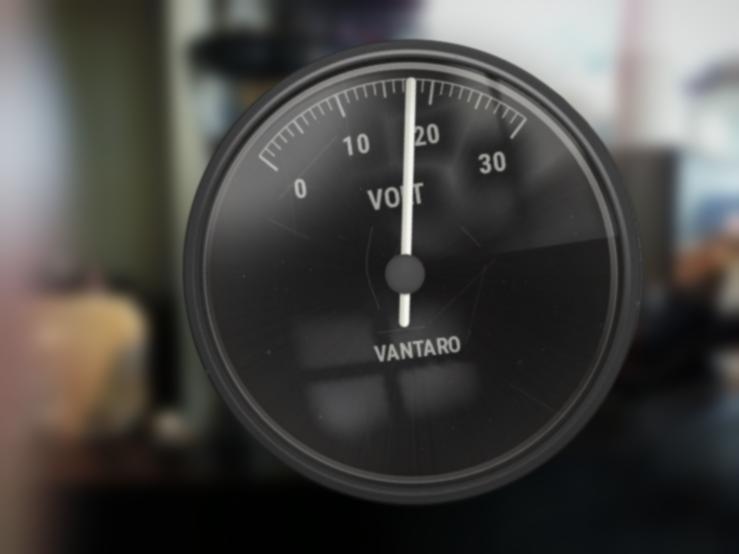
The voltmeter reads 18,V
